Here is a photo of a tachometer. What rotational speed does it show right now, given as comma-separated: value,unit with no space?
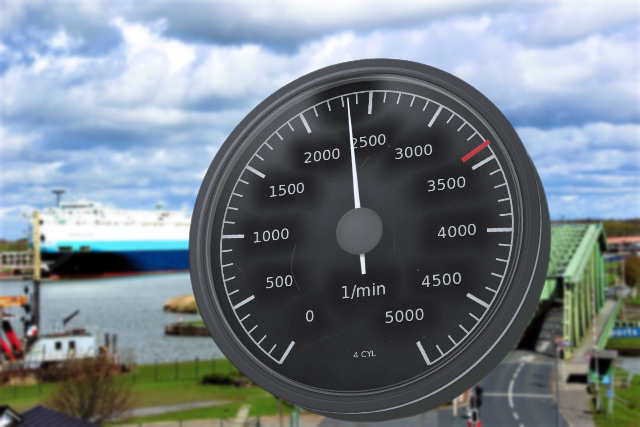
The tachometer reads 2350,rpm
